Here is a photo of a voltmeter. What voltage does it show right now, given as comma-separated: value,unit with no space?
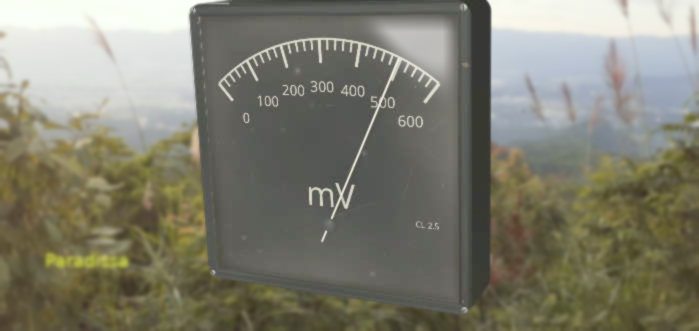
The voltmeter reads 500,mV
